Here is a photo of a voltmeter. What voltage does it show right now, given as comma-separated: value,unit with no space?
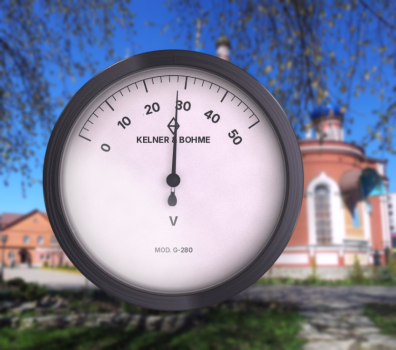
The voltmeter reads 28,V
